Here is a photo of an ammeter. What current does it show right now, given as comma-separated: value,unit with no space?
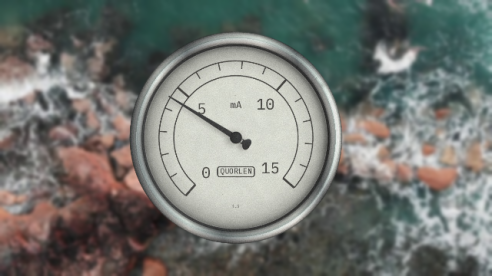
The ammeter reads 4.5,mA
